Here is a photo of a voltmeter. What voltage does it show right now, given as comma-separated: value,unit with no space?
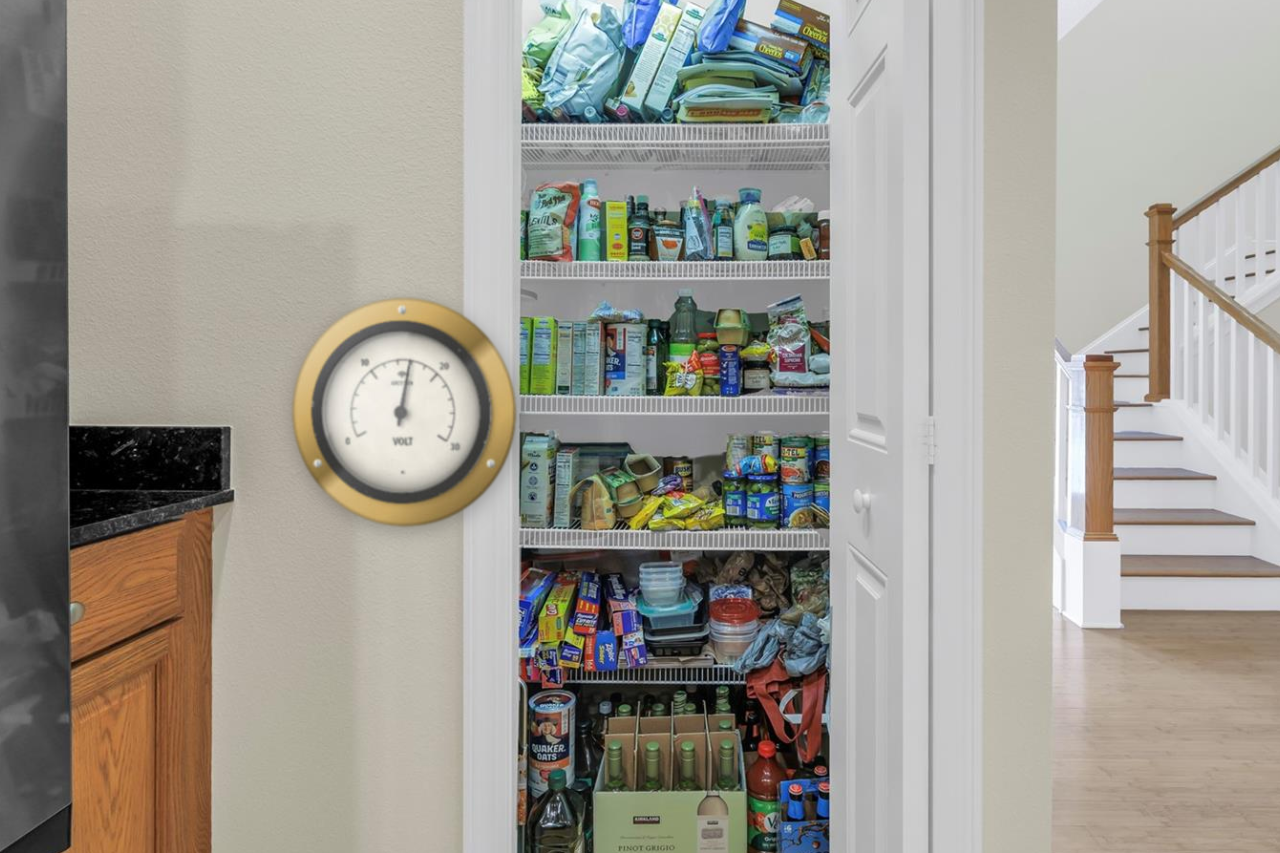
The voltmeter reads 16,V
